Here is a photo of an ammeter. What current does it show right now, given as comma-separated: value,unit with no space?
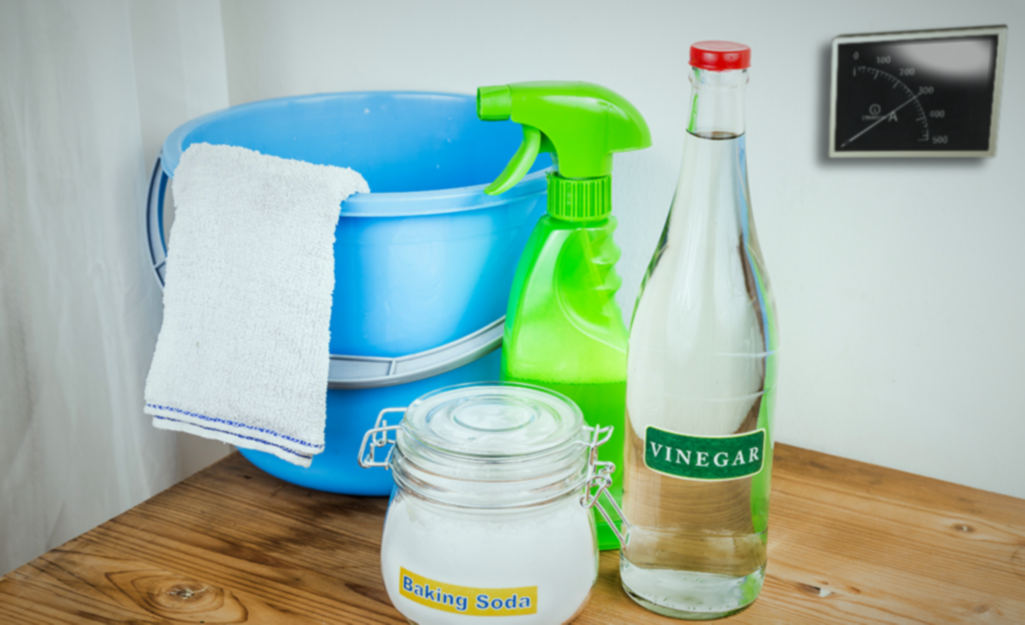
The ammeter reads 300,A
